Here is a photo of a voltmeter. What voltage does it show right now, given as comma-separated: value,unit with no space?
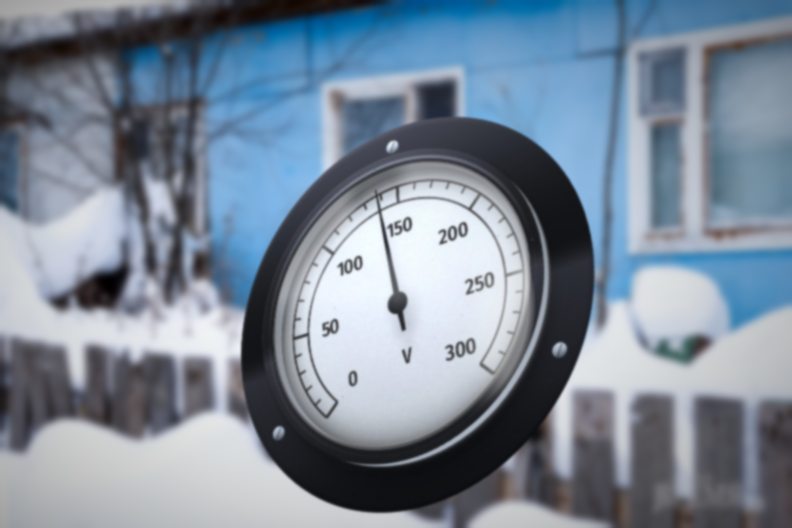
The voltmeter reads 140,V
